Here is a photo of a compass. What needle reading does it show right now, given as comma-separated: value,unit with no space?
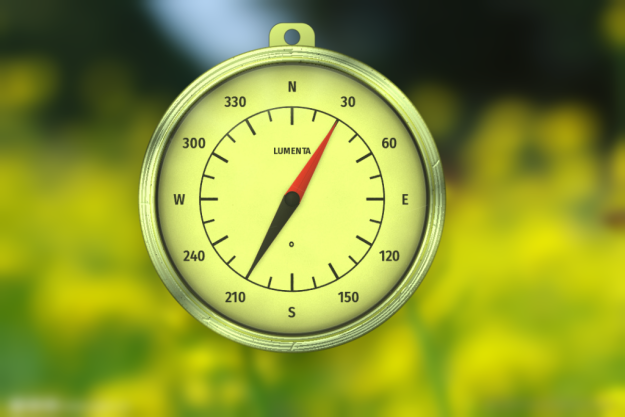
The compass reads 30,°
